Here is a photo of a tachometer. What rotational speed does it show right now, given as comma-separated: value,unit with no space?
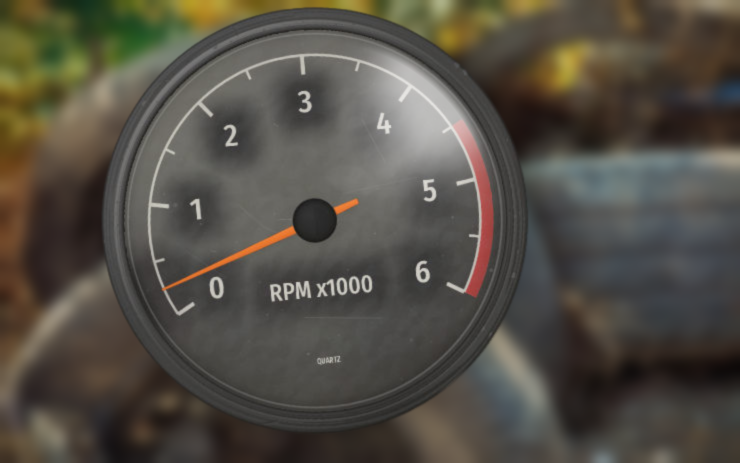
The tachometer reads 250,rpm
